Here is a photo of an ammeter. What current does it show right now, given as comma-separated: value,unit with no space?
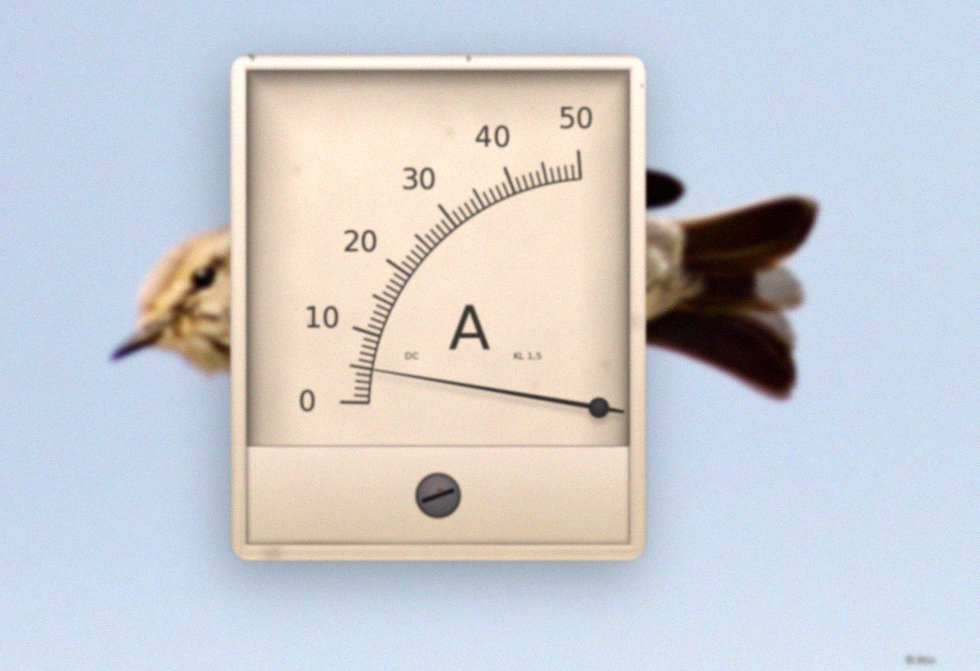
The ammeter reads 5,A
